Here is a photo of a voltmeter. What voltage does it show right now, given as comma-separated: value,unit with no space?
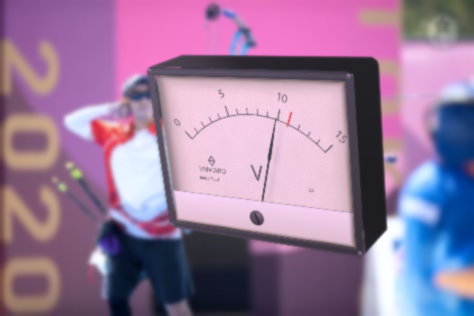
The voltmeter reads 10,V
